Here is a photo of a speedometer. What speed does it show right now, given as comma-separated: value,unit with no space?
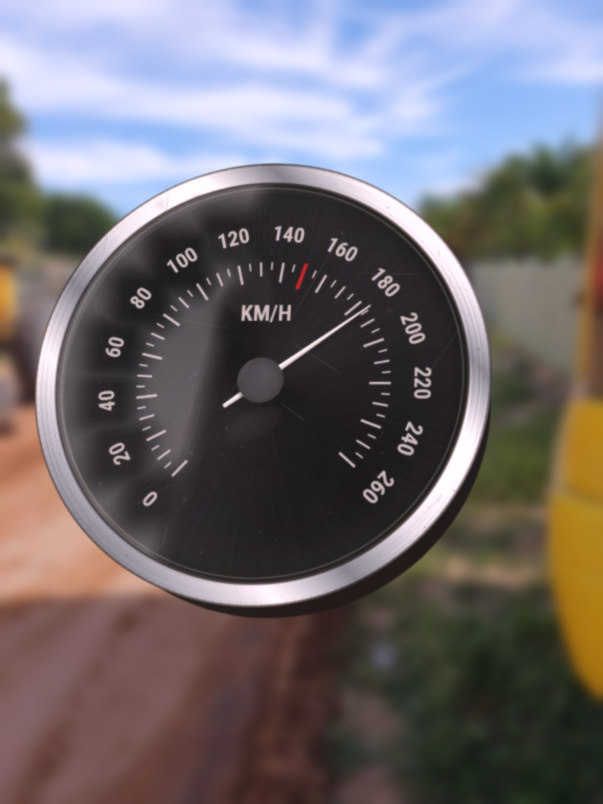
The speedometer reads 185,km/h
